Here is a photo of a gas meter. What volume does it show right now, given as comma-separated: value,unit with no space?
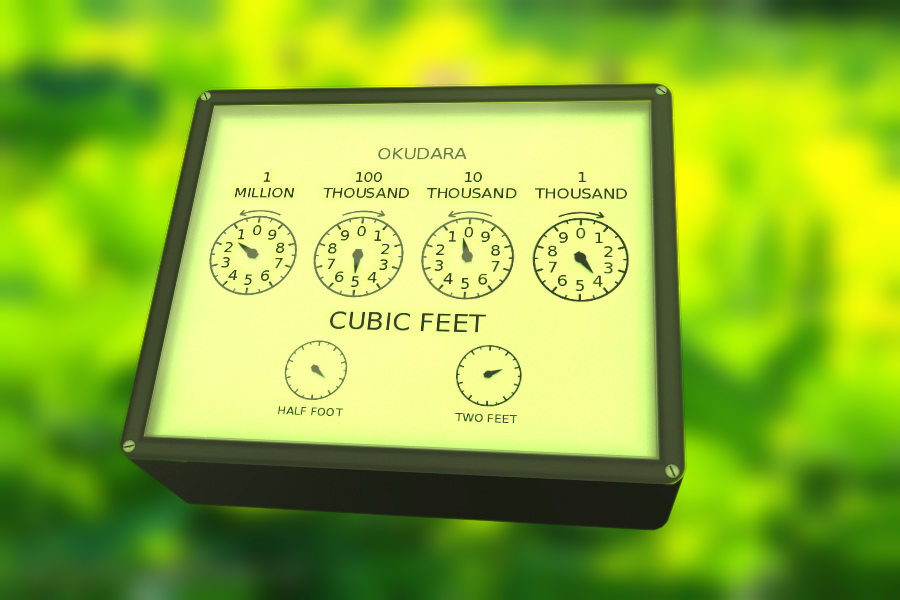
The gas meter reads 150400,ft³
